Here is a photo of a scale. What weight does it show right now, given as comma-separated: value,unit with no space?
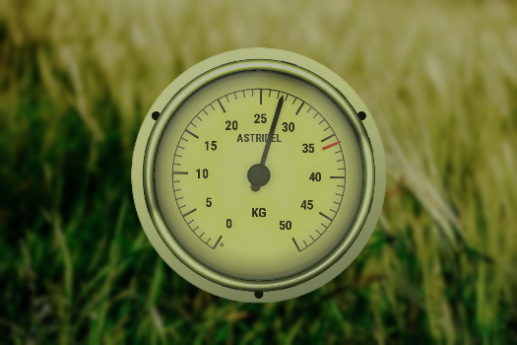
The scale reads 27.5,kg
